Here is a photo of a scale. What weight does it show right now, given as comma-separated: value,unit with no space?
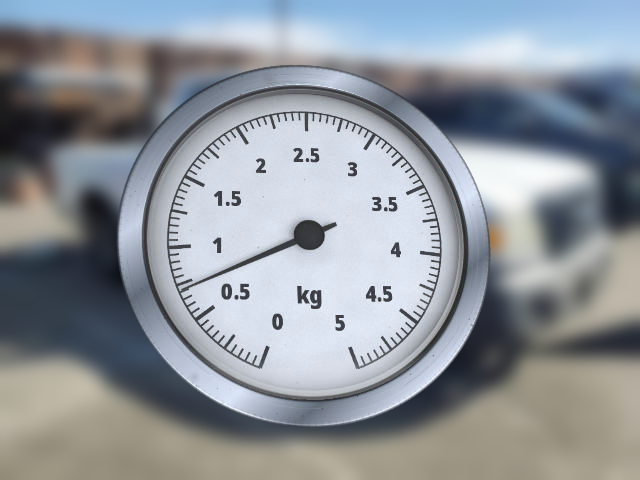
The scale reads 0.7,kg
